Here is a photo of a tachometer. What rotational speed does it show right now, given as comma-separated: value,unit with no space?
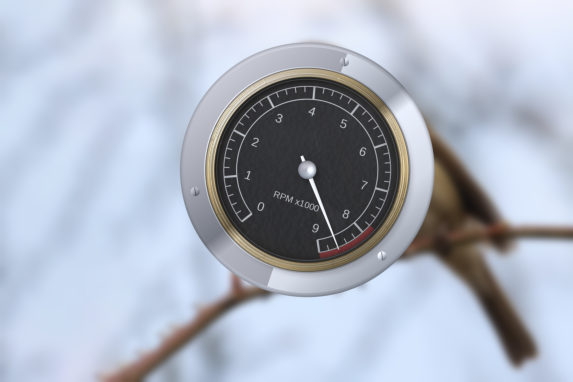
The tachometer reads 8600,rpm
